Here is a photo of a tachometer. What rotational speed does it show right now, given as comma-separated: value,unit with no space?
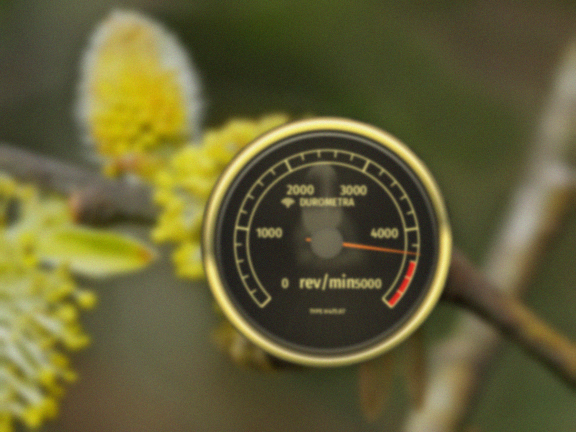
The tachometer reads 4300,rpm
